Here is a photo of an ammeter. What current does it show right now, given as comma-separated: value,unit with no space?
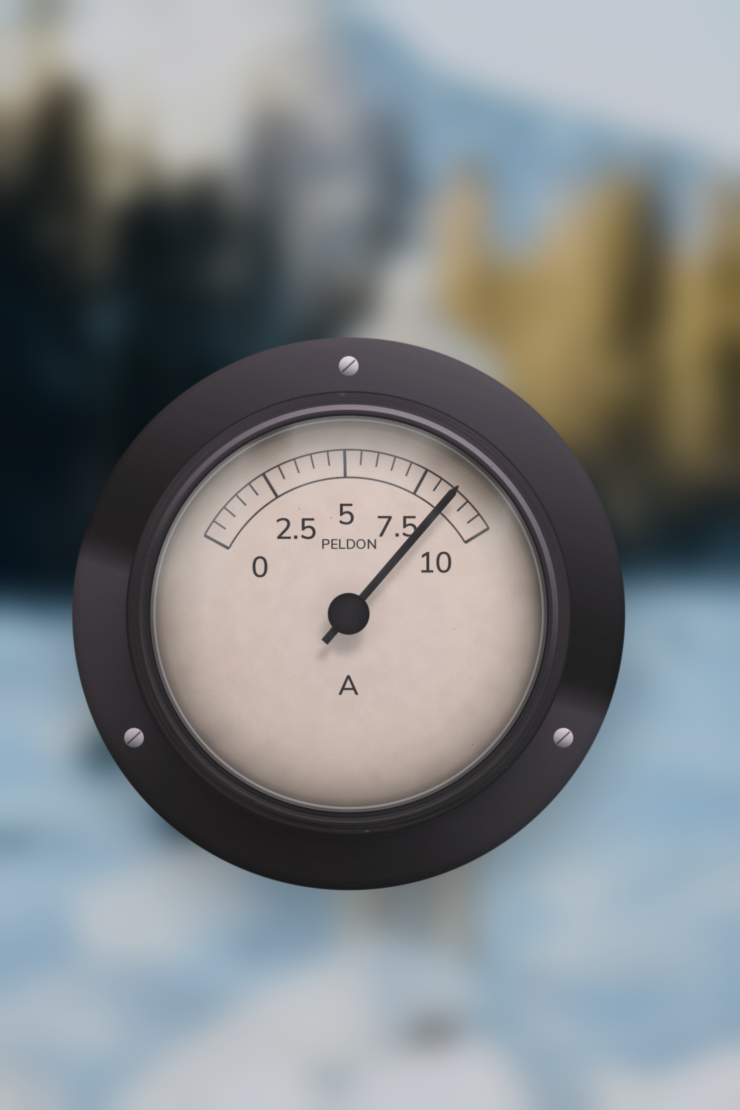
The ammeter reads 8.5,A
